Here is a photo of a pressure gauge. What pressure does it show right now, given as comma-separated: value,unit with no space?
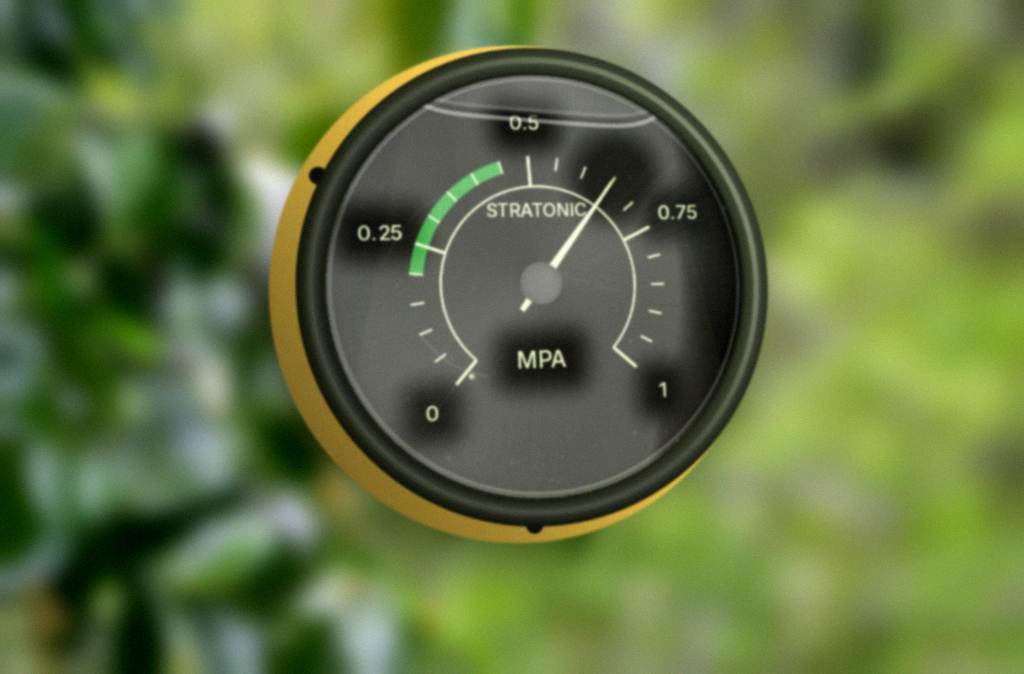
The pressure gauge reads 0.65,MPa
